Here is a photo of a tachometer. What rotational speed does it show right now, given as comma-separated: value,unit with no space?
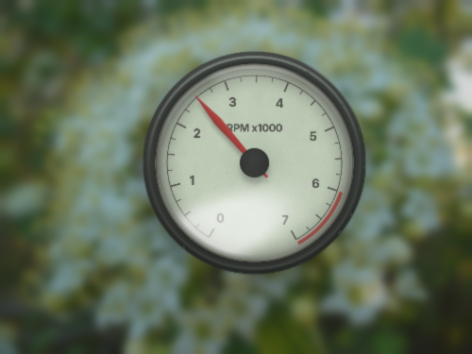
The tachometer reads 2500,rpm
